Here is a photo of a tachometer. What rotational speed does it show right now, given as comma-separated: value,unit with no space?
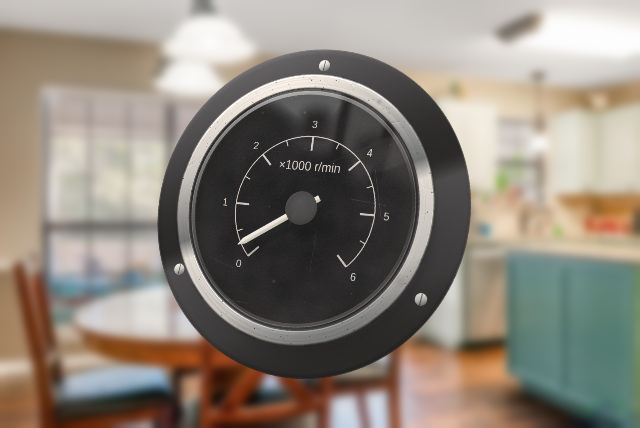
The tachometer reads 250,rpm
